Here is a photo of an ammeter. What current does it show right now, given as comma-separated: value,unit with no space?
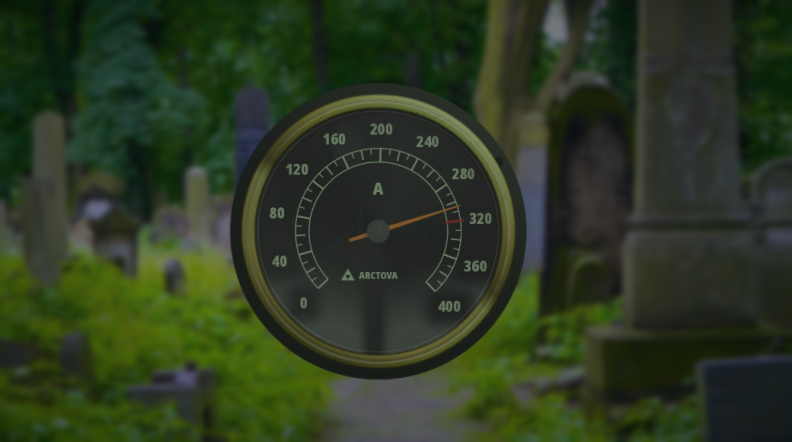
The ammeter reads 305,A
